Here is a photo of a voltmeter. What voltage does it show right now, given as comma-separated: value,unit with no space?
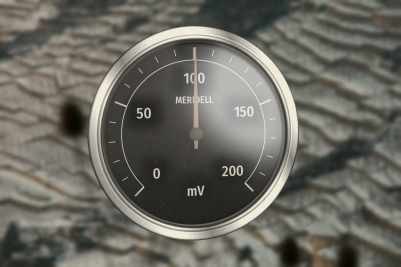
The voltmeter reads 100,mV
